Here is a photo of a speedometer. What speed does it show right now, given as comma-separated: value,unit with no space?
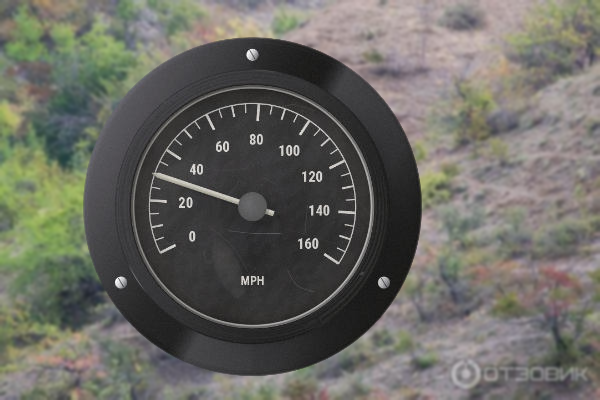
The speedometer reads 30,mph
